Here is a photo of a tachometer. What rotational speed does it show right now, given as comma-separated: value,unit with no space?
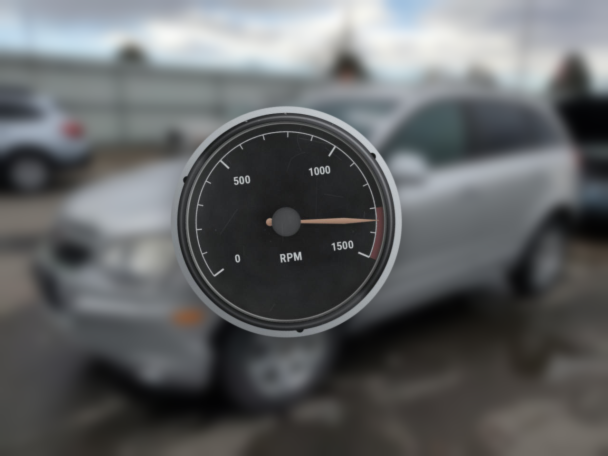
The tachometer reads 1350,rpm
